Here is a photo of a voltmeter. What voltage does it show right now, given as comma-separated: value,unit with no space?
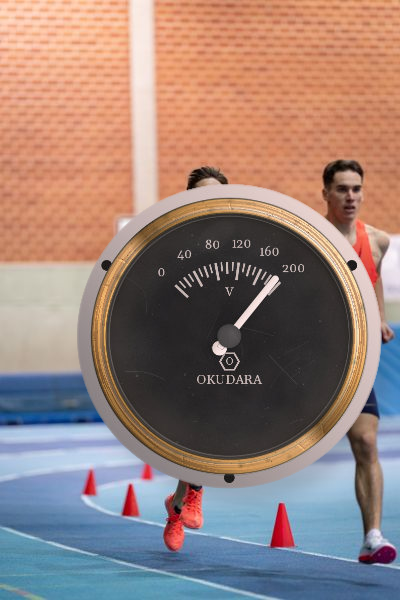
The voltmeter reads 190,V
